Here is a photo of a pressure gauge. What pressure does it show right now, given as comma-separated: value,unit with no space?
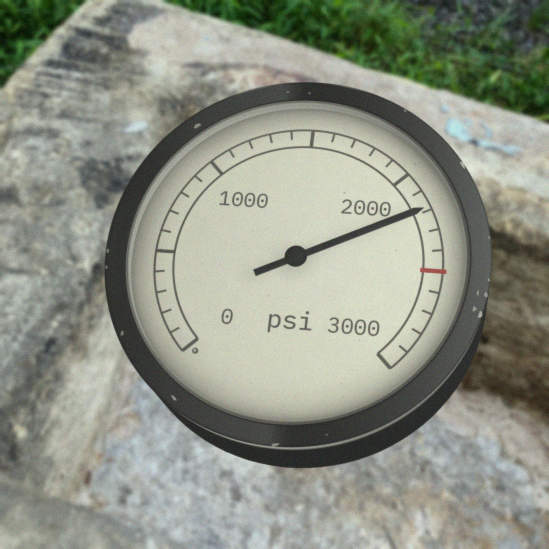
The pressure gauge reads 2200,psi
